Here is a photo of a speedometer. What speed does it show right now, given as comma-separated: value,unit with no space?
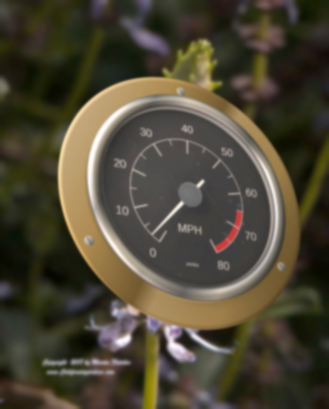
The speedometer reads 2.5,mph
